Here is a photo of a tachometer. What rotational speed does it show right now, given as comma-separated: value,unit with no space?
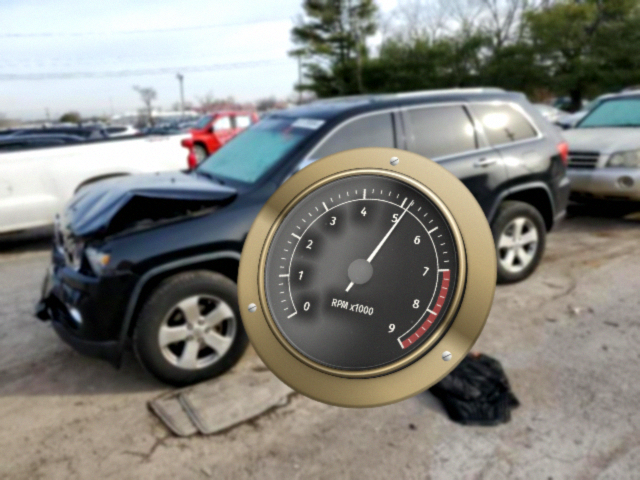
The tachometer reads 5200,rpm
